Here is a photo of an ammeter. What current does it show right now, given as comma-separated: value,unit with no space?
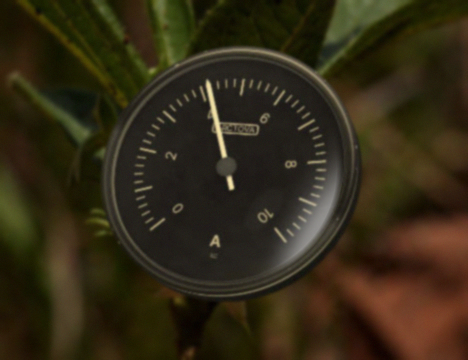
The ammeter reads 4.2,A
